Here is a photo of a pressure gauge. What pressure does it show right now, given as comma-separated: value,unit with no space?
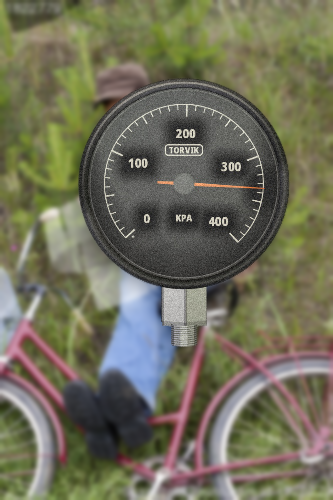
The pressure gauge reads 335,kPa
